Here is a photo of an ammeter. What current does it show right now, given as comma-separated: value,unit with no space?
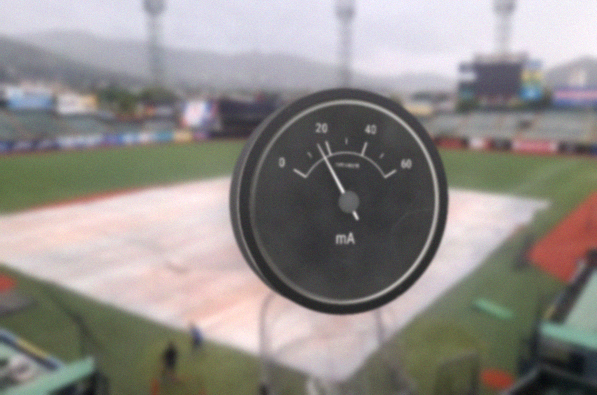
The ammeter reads 15,mA
